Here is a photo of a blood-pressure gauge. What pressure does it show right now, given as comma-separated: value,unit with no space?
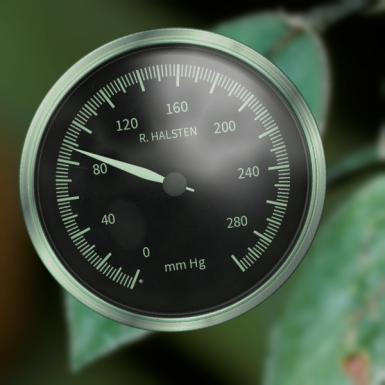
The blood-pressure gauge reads 88,mmHg
